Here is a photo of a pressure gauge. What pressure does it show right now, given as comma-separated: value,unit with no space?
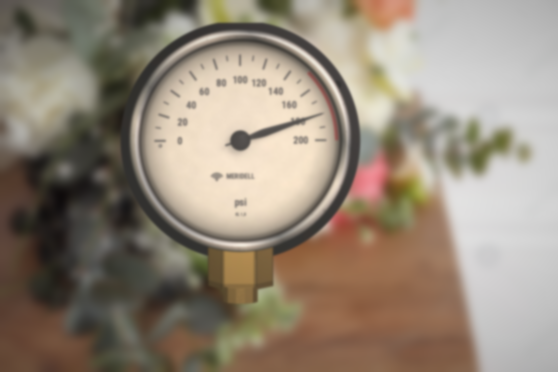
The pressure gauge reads 180,psi
